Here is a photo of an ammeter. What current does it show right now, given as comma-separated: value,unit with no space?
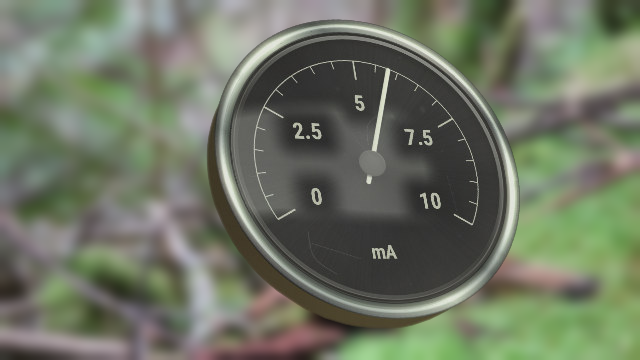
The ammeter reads 5.75,mA
